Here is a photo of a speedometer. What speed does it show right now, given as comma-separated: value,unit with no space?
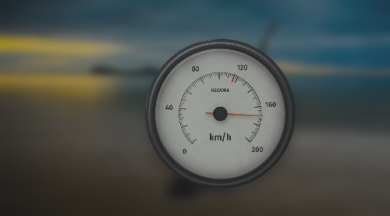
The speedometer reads 170,km/h
